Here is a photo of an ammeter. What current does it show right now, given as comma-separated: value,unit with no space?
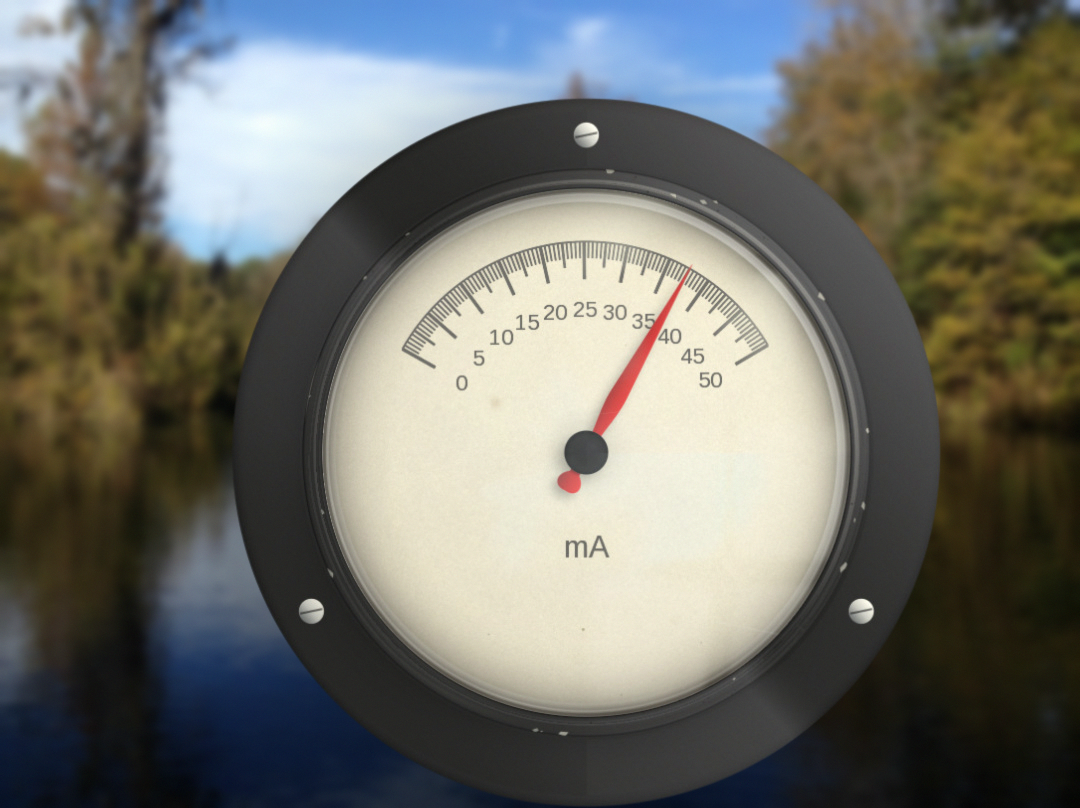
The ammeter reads 37.5,mA
